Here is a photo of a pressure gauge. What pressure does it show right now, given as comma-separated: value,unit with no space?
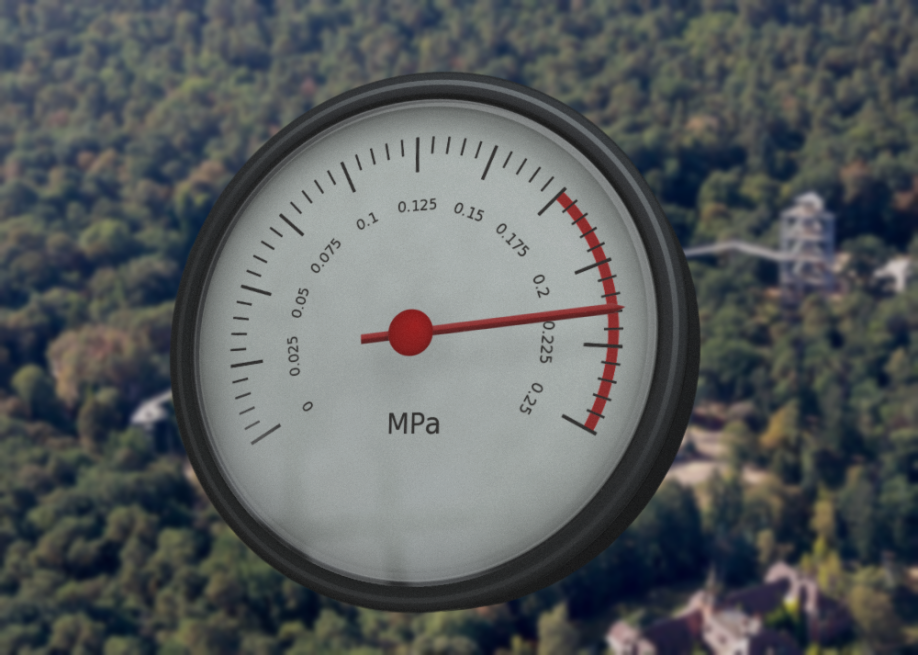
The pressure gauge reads 0.215,MPa
